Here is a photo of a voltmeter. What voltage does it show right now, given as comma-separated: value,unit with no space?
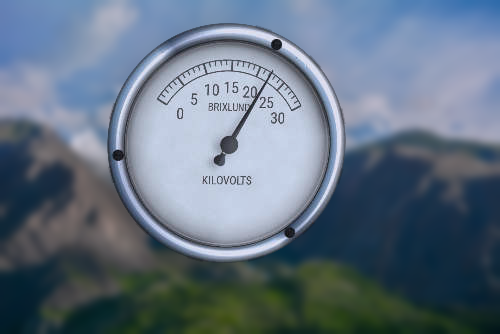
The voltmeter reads 22,kV
